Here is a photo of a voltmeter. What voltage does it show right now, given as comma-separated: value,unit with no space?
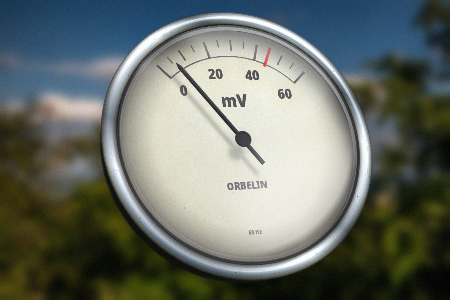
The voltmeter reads 5,mV
